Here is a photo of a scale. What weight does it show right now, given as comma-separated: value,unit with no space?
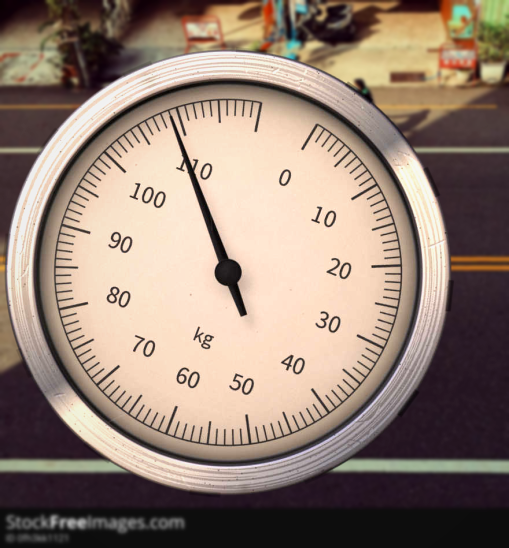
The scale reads 109,kg
